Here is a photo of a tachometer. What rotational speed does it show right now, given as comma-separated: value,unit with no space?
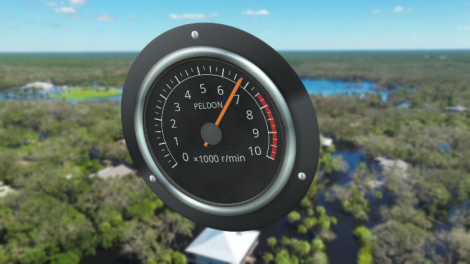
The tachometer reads 6750,rpm
